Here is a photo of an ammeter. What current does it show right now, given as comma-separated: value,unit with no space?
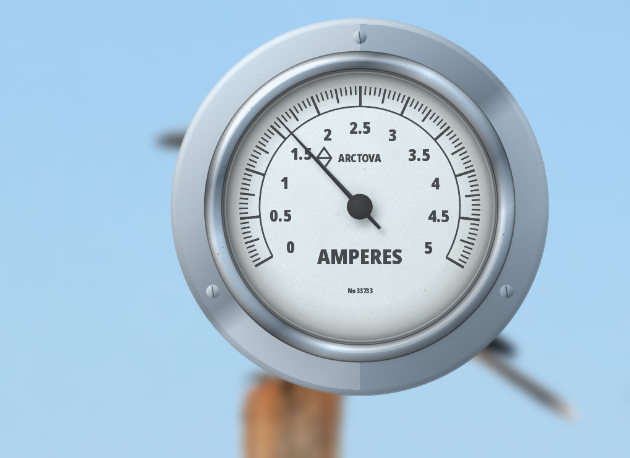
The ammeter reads 1.6,A
